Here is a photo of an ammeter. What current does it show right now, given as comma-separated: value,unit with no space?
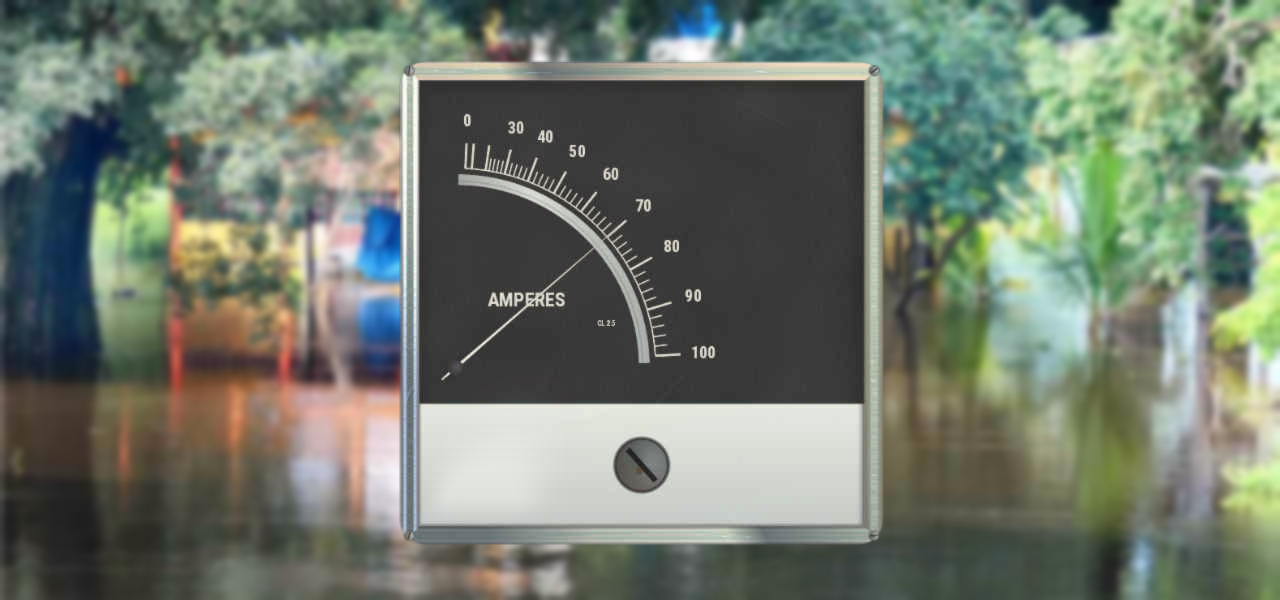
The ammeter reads 70,A
